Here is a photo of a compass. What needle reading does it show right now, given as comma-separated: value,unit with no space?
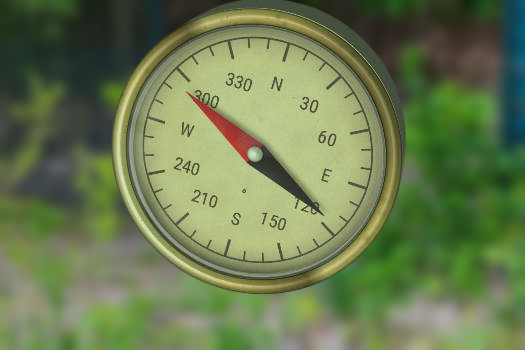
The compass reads 295,°
